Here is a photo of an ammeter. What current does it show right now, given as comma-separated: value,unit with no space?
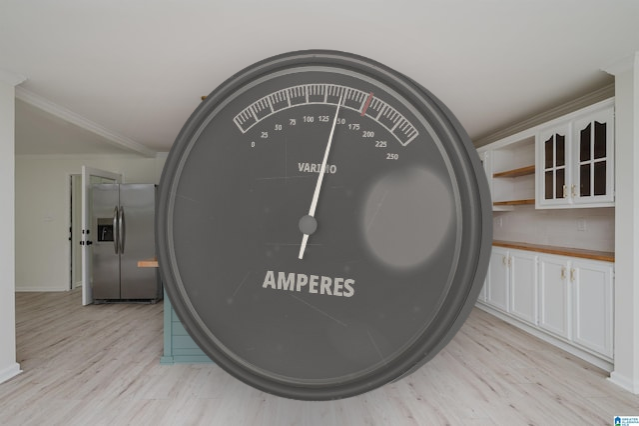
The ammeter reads 150,A
